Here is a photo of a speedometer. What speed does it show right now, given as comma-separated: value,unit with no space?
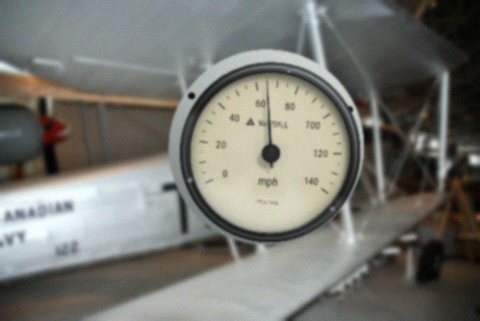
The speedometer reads 65,mph
